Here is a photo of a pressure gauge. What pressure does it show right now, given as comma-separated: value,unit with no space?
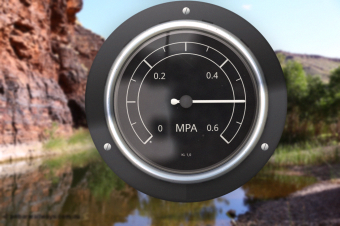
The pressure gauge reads 0.5,MPa
